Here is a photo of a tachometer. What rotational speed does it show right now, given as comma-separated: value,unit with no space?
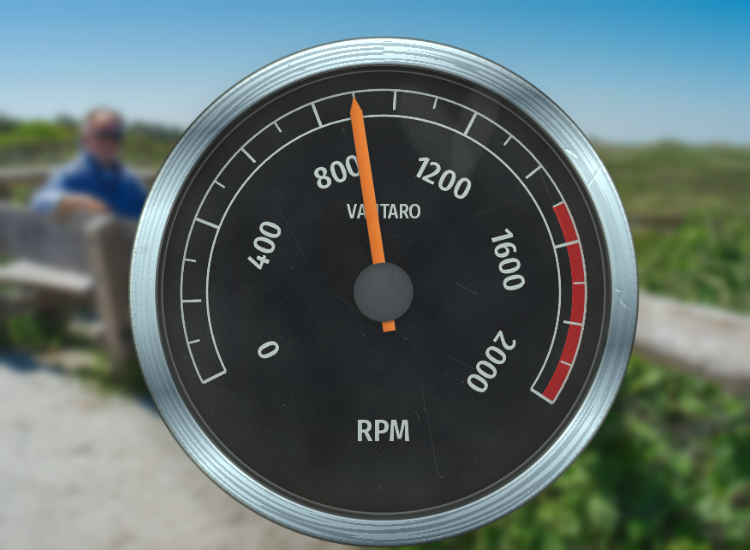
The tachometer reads 900,rpm
